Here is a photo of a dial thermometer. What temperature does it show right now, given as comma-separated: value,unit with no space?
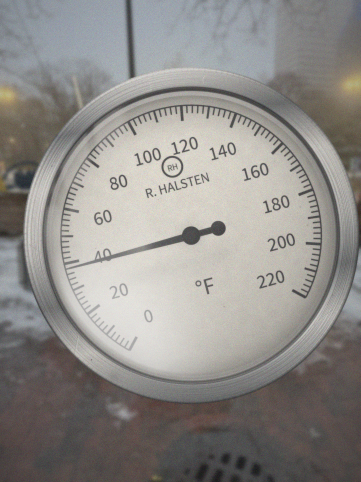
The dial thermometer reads 38,°F
